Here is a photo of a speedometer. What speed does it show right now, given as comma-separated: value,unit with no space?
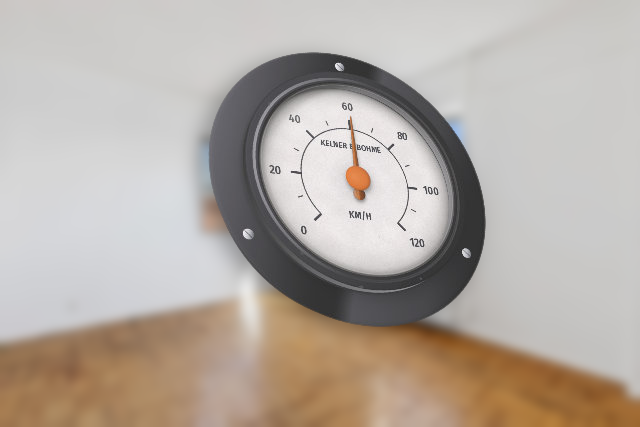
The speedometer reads 60,km/h
